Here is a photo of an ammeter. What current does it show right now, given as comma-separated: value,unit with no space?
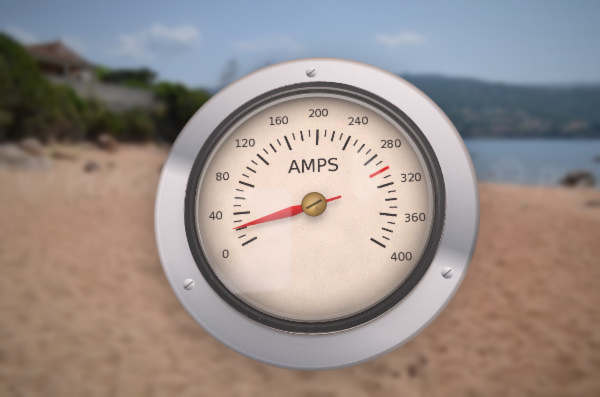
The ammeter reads 20,A
